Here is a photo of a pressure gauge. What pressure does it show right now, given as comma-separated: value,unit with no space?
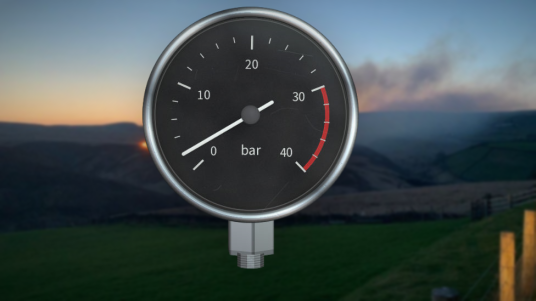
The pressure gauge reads 2,bar
